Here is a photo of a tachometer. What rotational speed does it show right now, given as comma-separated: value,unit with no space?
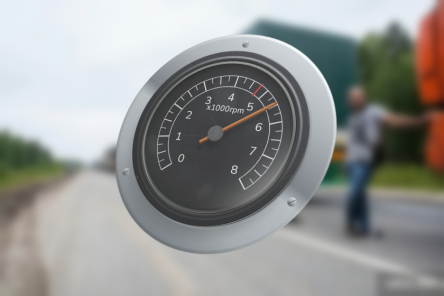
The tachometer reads 5500,rpm
